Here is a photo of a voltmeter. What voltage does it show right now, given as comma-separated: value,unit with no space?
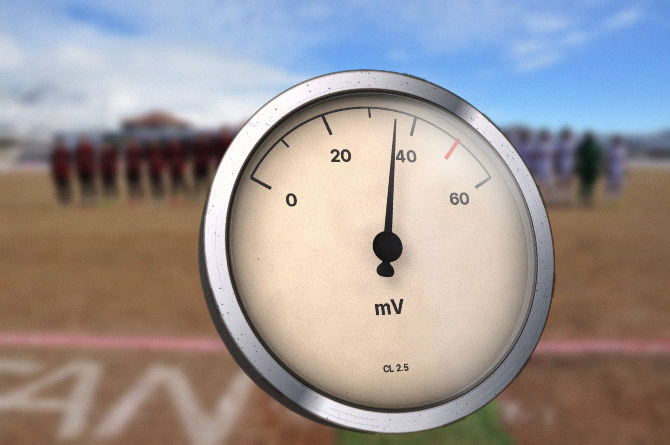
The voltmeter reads 35,mV
